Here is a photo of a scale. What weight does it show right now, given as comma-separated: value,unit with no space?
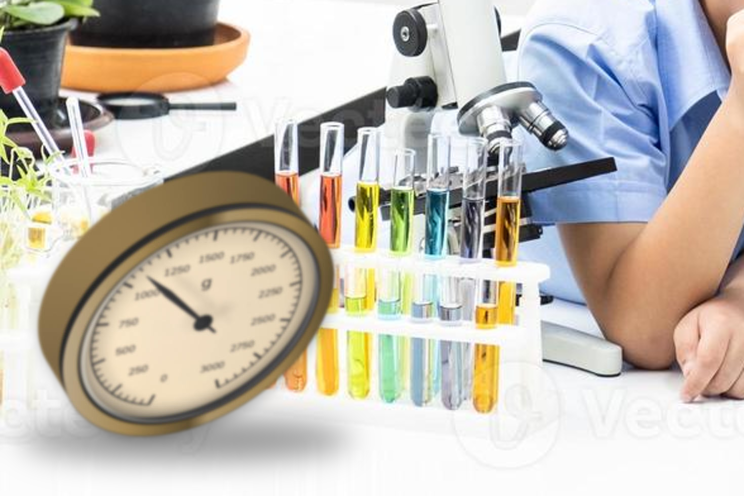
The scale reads 1100,g
